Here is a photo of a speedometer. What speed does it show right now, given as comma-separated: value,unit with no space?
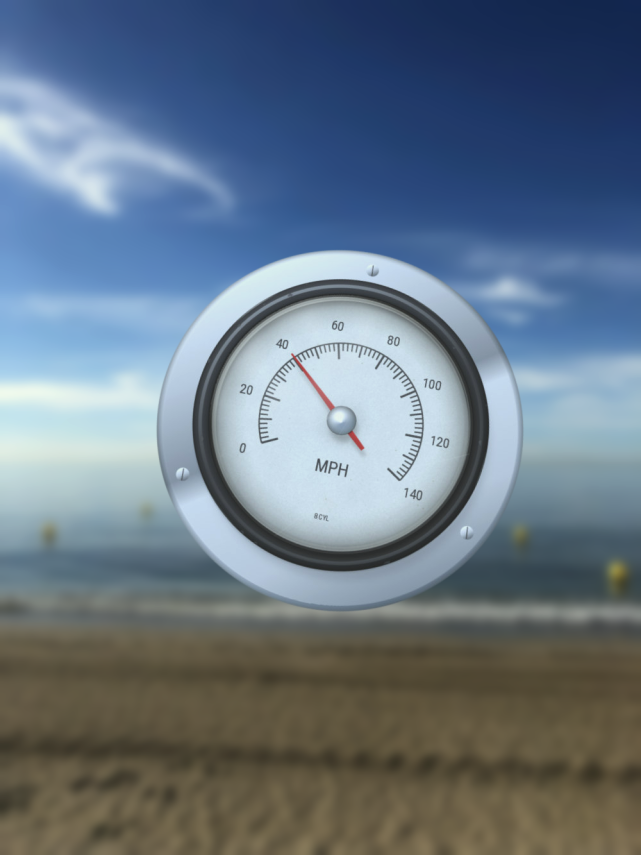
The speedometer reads 40,mph
